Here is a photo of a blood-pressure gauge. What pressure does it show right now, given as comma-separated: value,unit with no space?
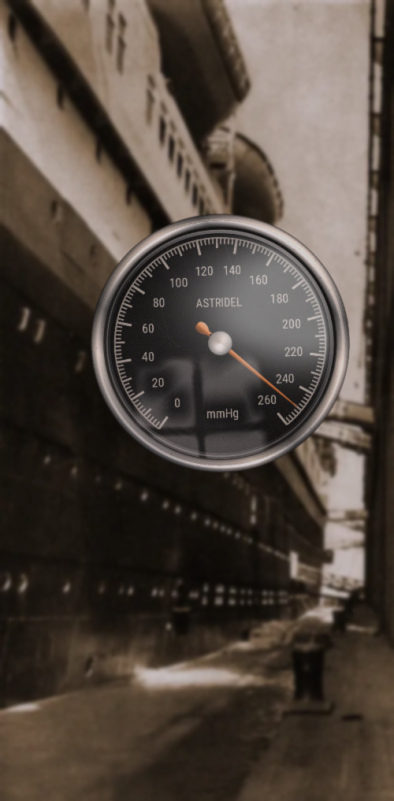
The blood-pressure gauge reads 250,mmHg
